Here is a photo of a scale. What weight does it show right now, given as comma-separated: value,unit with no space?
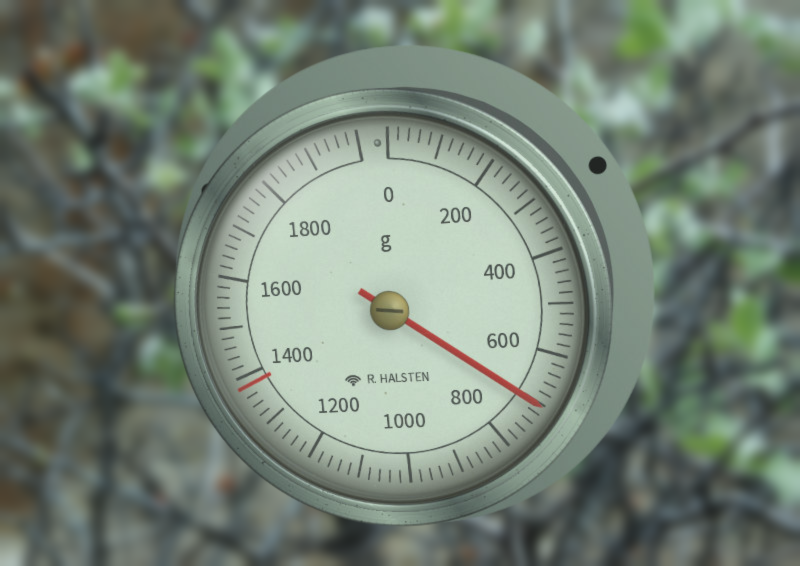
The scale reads 700,g
